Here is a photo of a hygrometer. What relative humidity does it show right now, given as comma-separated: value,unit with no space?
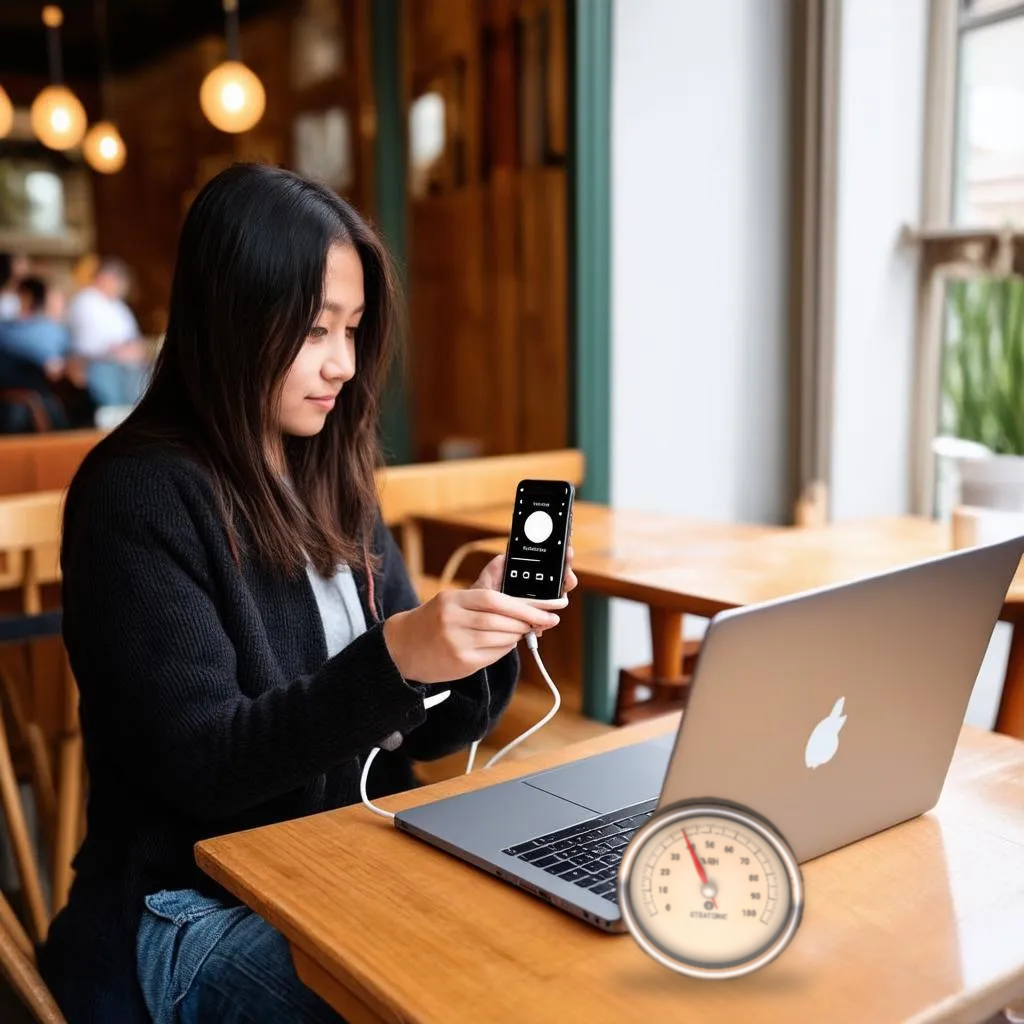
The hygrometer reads 40,%
